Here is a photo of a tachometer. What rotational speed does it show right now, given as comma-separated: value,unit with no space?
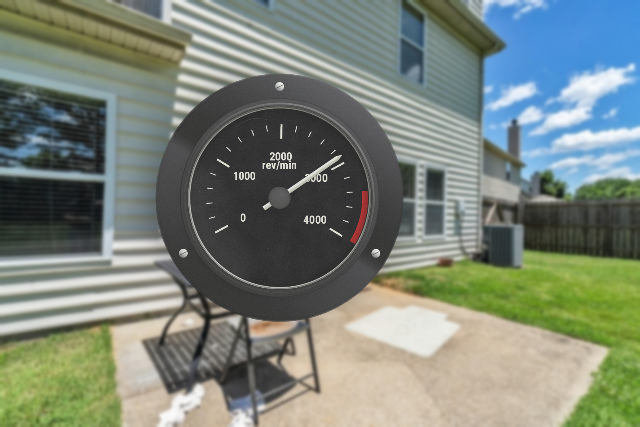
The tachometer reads 2900,rpm
